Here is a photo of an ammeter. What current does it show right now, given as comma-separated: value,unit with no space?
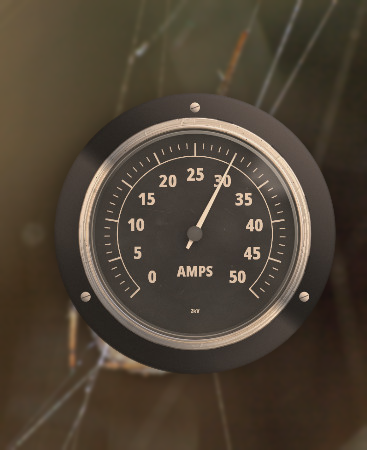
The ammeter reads 30,A
